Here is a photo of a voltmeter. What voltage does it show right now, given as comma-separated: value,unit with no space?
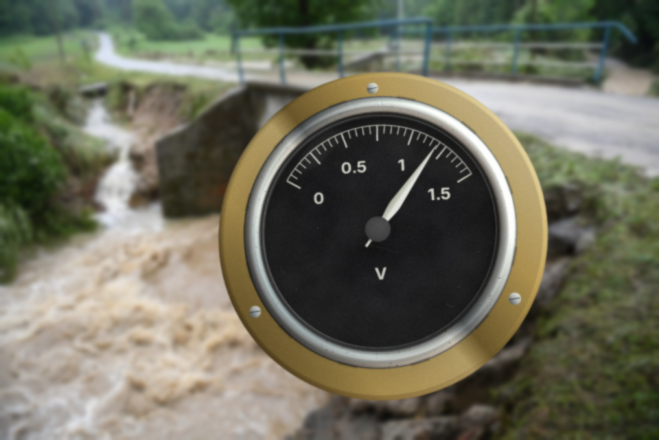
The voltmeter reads 1.2,V
